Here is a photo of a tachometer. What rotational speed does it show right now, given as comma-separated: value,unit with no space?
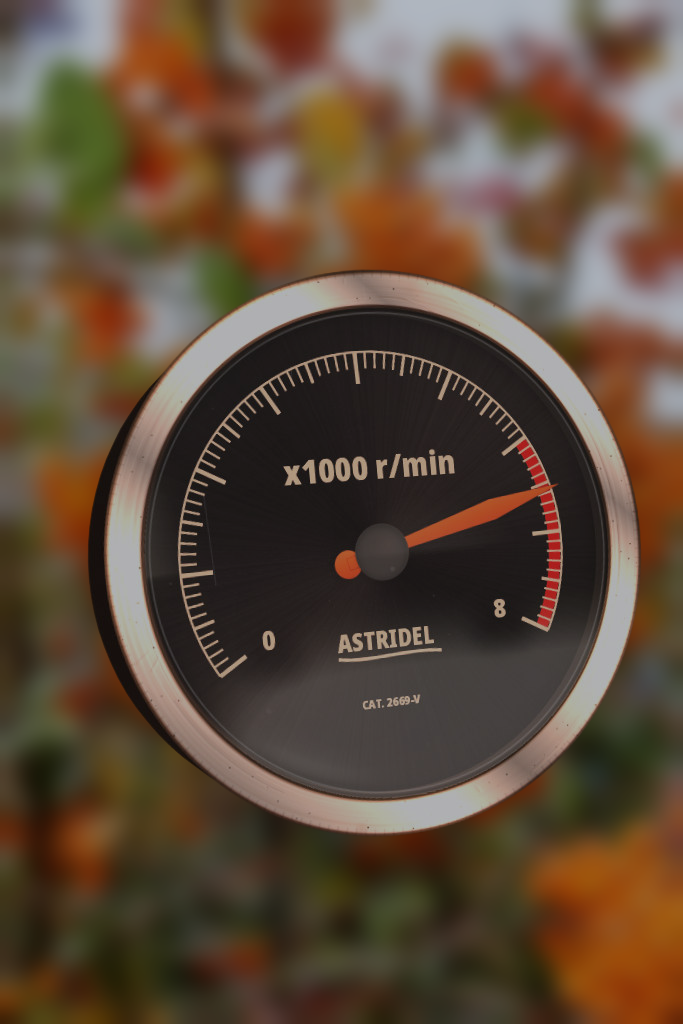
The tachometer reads 6550,rpm
